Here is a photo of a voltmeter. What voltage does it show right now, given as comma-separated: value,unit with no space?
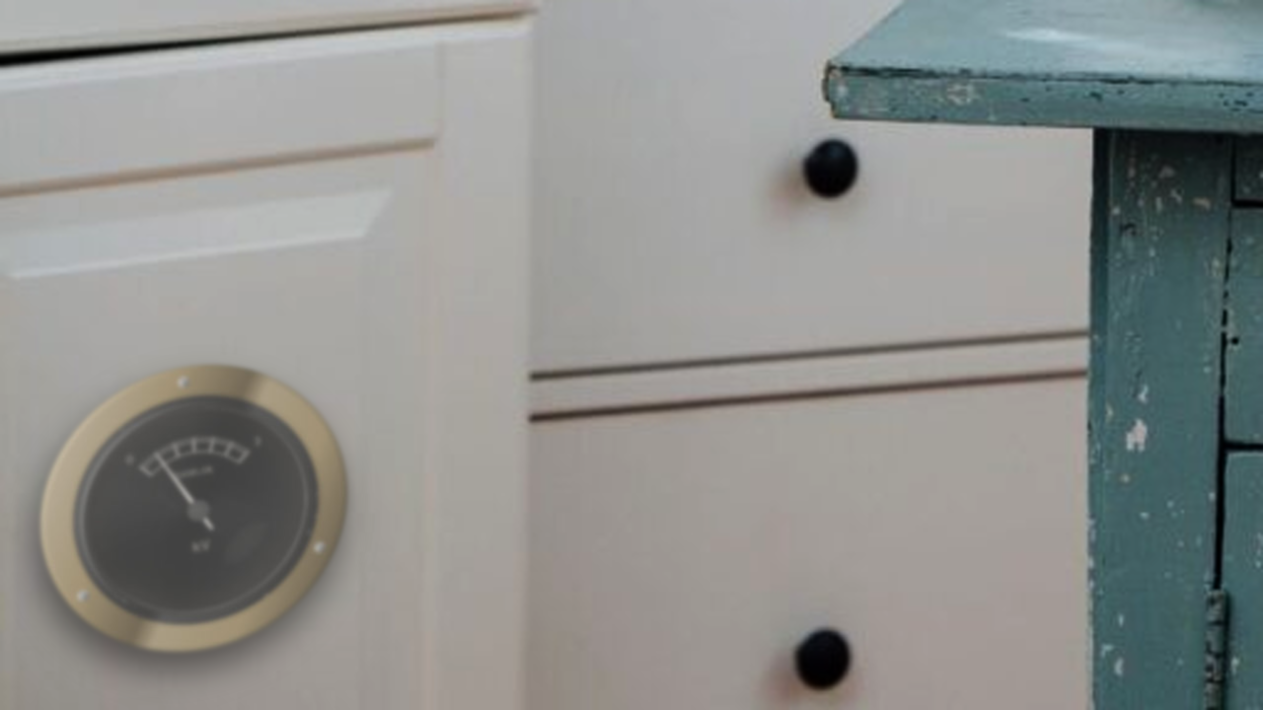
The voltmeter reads 0.5,kV
